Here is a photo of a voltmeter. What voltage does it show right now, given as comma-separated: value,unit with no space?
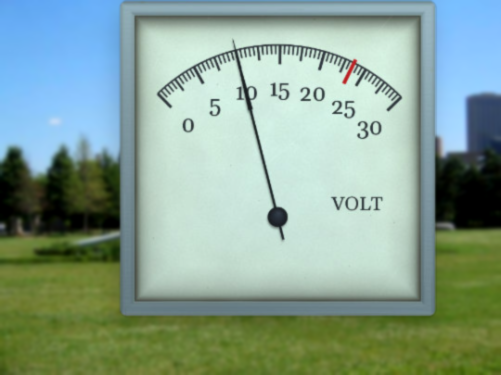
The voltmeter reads 10,V
